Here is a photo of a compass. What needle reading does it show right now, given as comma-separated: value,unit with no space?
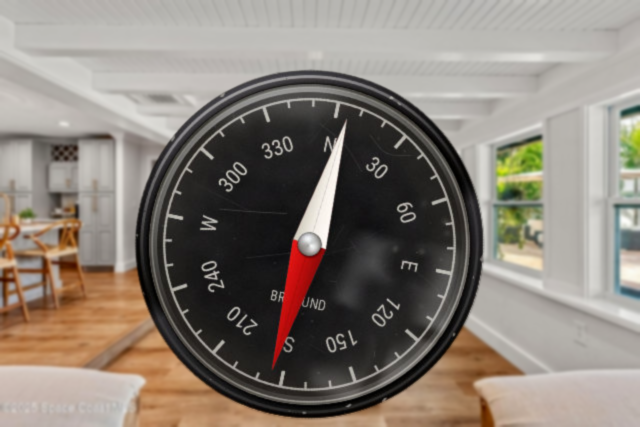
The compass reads 185,°
